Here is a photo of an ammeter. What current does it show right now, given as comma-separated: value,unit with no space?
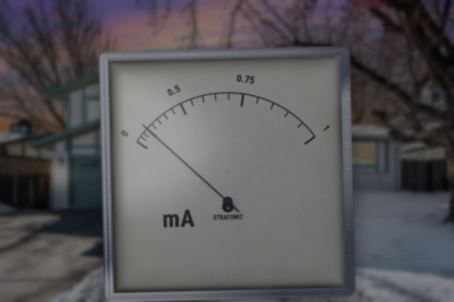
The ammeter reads 0.25,mA
